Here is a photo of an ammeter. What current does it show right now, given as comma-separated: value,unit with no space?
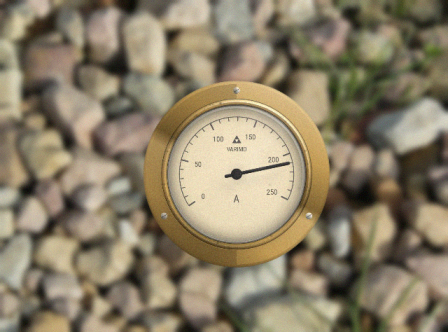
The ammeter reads 210,A
